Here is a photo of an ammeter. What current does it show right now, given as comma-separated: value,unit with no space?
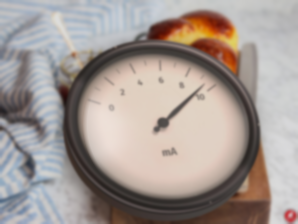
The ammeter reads 9.5,mA
